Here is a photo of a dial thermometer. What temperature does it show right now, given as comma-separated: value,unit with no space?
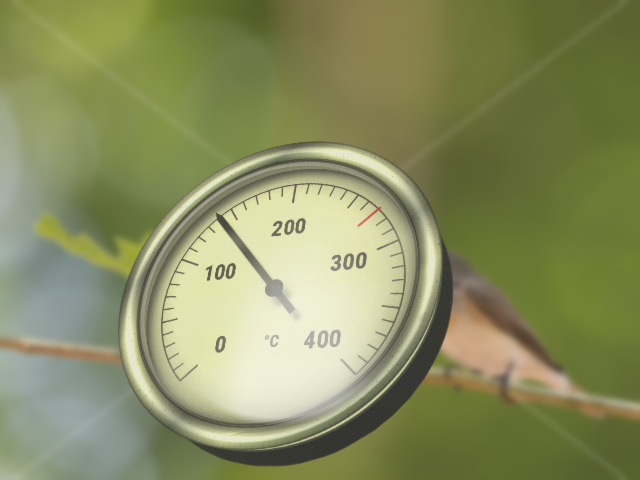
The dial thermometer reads 140,°C
